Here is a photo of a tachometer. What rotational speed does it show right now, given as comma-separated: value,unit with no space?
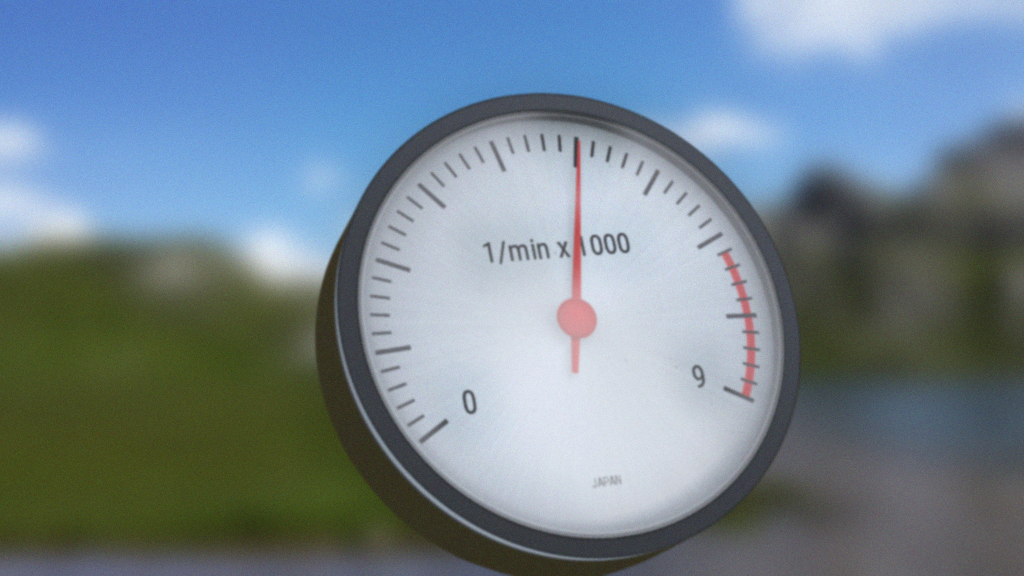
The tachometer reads 5000,rpm
